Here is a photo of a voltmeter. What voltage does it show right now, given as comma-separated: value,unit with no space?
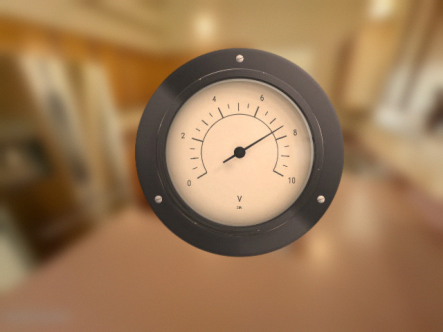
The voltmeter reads 7.5,V
